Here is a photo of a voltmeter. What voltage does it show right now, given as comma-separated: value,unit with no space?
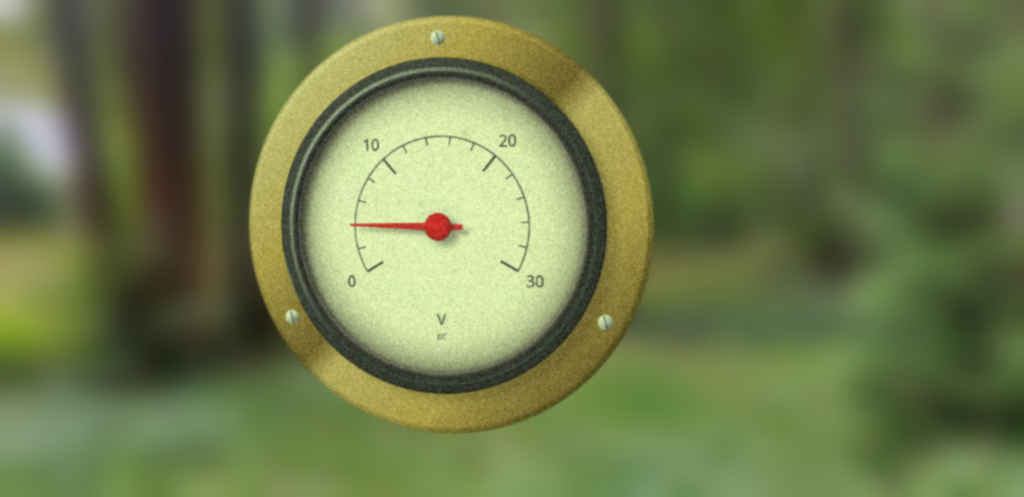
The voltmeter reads 4,V
